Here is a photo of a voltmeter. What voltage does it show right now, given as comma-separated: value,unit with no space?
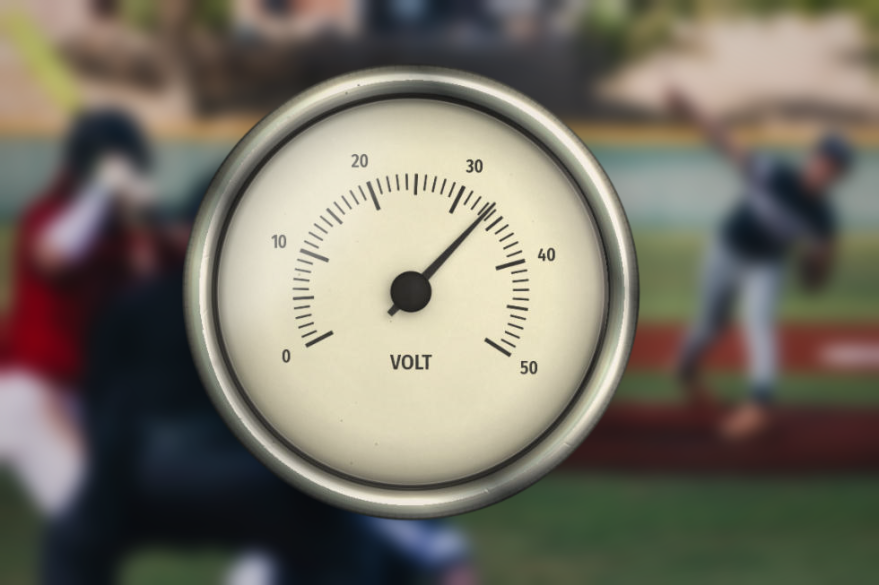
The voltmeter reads 33.5,V
